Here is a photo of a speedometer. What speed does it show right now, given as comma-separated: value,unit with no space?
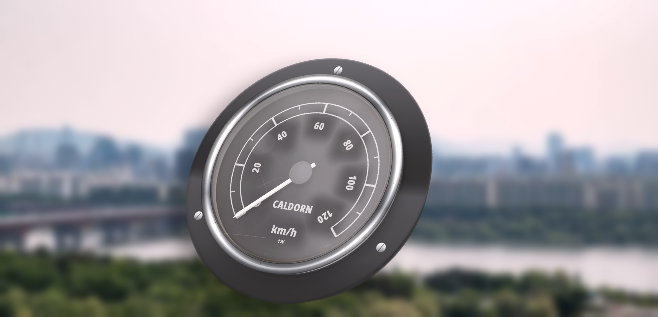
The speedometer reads 0,km/h
